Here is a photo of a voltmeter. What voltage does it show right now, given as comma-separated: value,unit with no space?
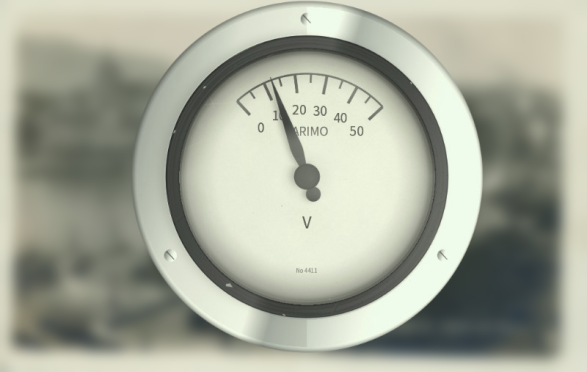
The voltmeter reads 12.5,V
